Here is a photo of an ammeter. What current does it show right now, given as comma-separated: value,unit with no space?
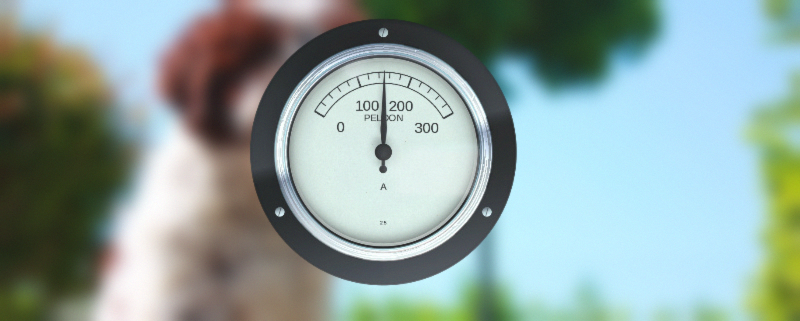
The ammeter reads 150,A
